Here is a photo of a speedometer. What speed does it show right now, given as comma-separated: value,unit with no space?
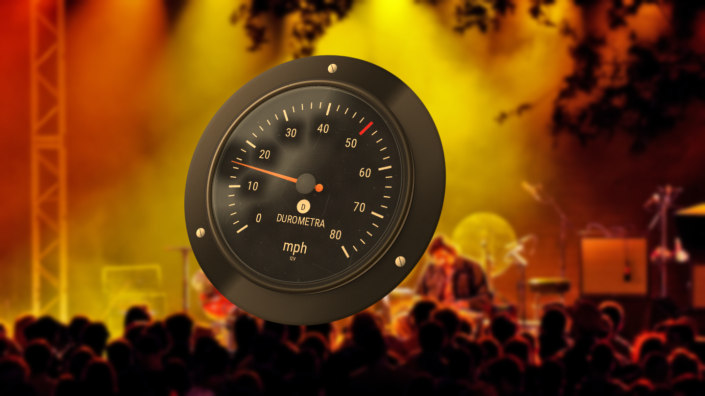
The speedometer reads 15,mph
